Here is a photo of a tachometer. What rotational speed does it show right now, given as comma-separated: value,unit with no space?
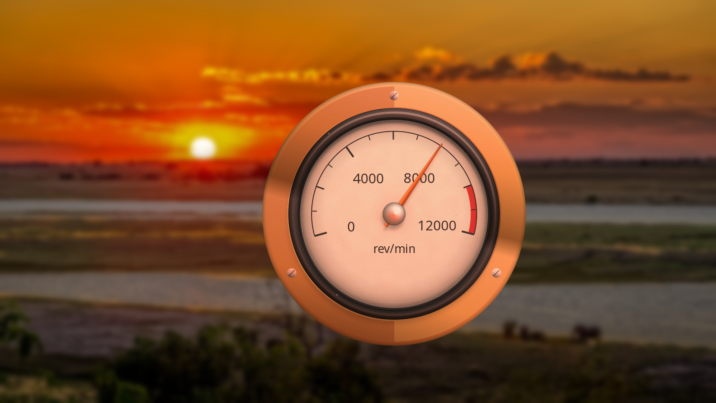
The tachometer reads 8000,rpm
